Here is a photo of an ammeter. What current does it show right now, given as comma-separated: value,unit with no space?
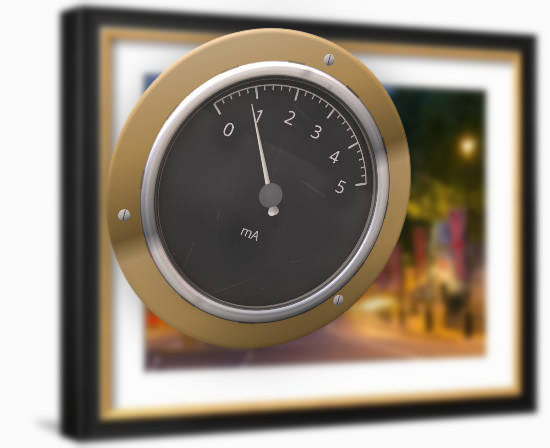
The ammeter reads 0.8,mA
